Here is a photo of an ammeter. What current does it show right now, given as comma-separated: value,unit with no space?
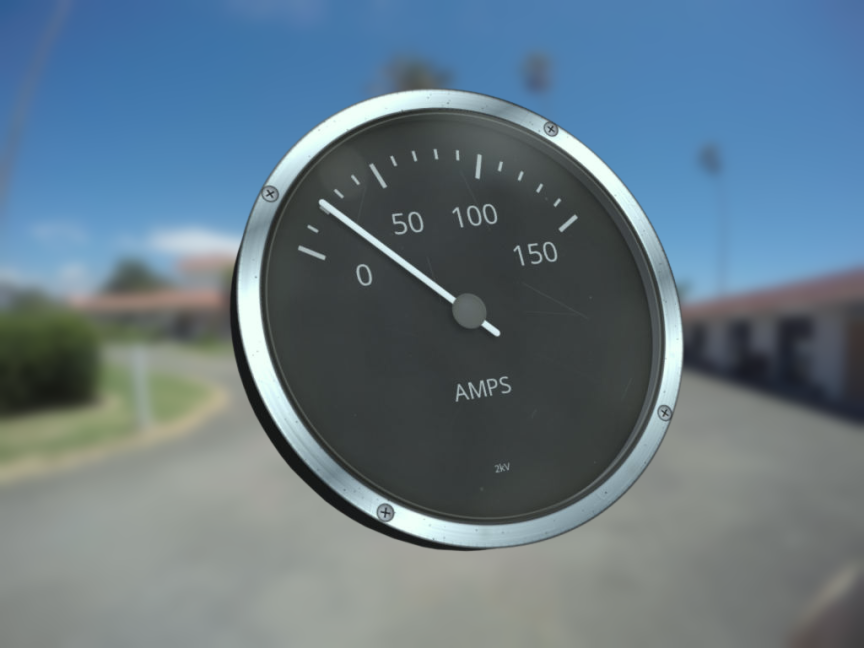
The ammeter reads 20,A
